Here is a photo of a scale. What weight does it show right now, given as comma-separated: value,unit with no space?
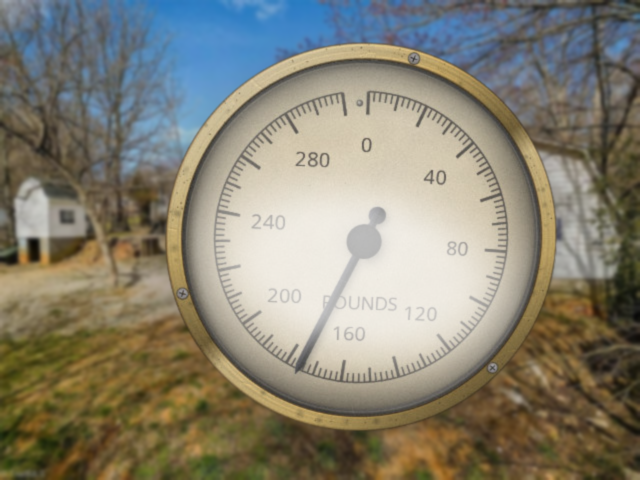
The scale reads 176,lb
